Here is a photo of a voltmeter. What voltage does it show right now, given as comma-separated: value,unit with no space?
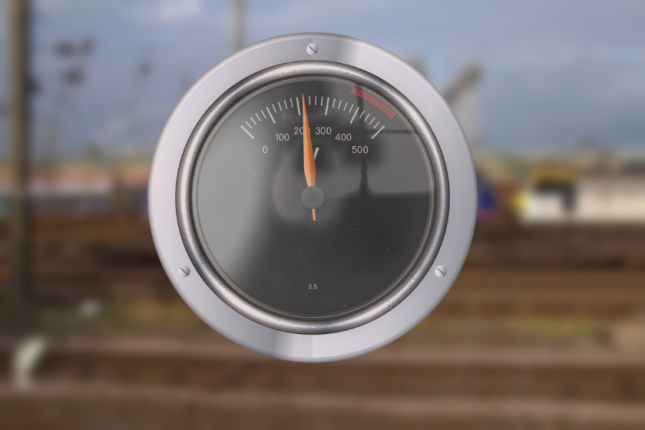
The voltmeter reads 220,V
